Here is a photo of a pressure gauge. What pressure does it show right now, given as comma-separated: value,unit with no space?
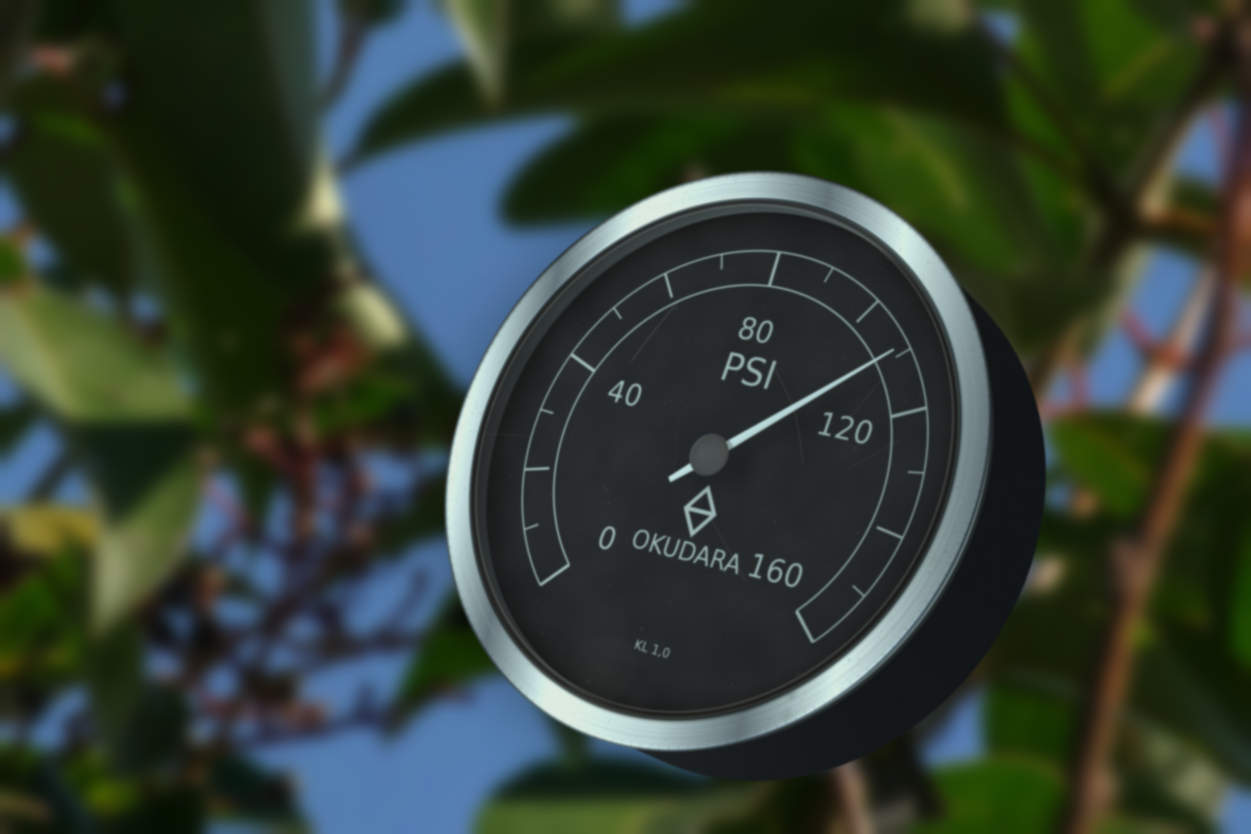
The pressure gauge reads 110,psi
